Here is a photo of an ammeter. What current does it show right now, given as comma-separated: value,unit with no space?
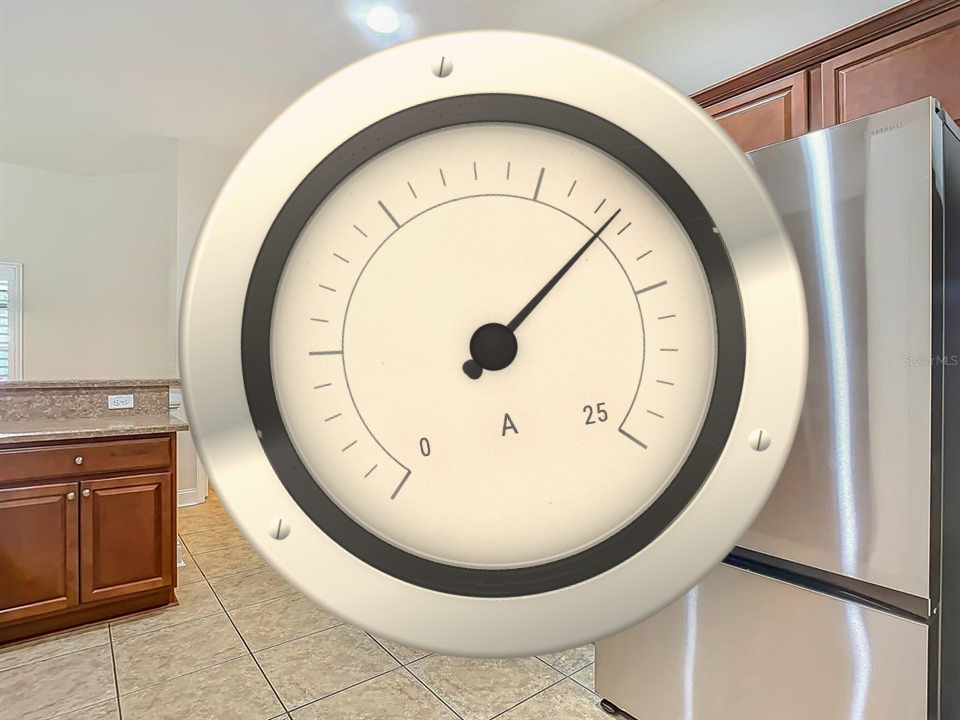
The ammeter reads 17.5,A
